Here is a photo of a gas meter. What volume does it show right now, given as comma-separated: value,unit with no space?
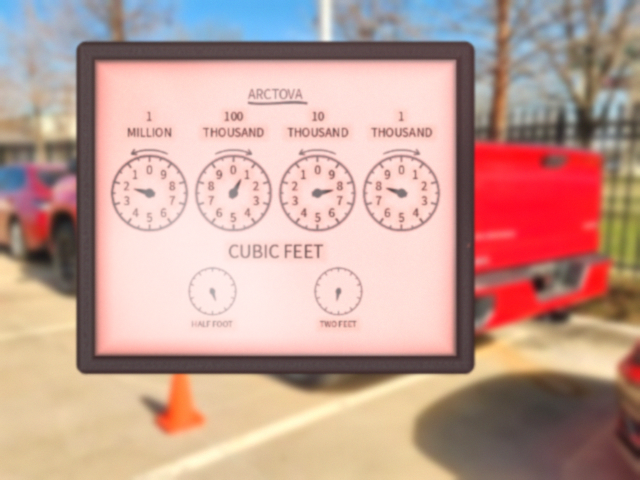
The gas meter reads 207800,ft³
